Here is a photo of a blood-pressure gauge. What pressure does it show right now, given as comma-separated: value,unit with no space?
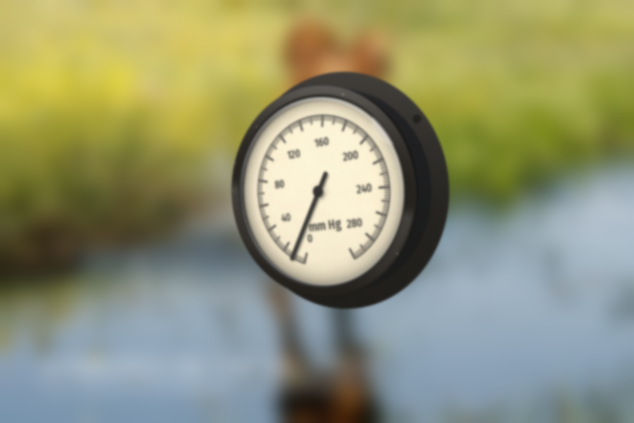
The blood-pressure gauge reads 10,mmHg
